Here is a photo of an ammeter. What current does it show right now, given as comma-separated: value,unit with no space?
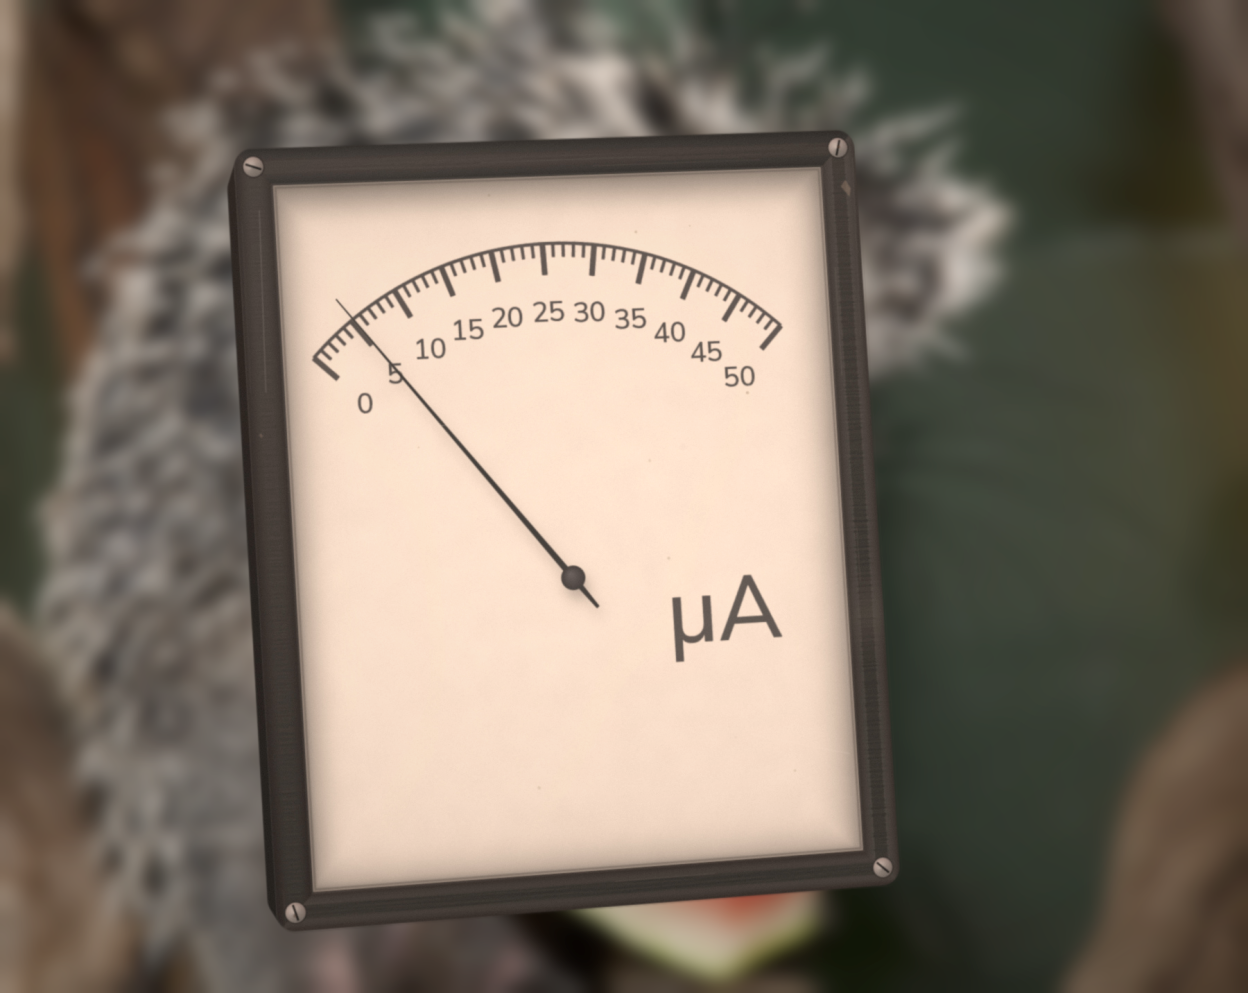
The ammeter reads 5,µA
